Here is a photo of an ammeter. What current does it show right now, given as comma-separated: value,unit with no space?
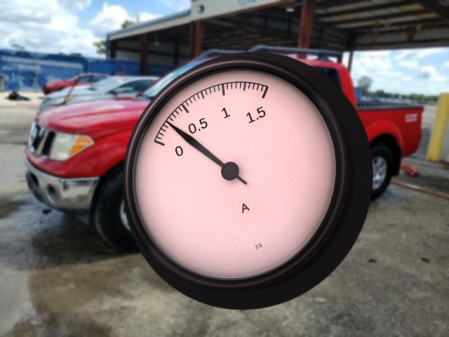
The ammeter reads 0.25,A
